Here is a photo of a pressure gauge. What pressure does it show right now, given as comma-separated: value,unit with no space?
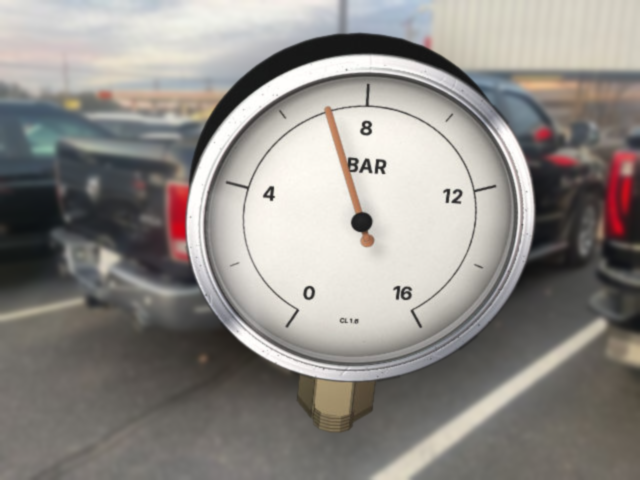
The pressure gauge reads 7,bar
